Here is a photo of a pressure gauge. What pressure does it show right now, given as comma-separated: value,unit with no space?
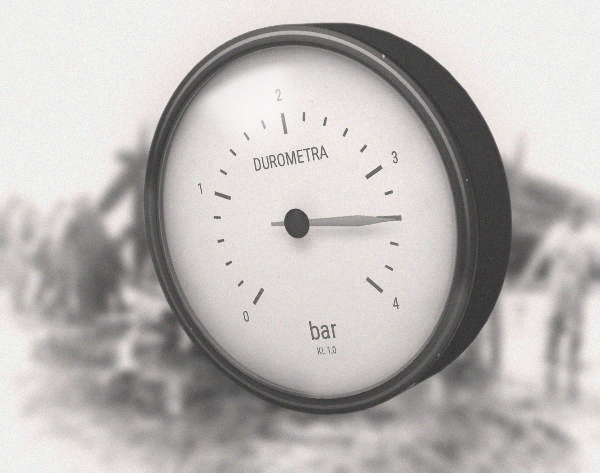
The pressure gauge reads 3.4,bar
